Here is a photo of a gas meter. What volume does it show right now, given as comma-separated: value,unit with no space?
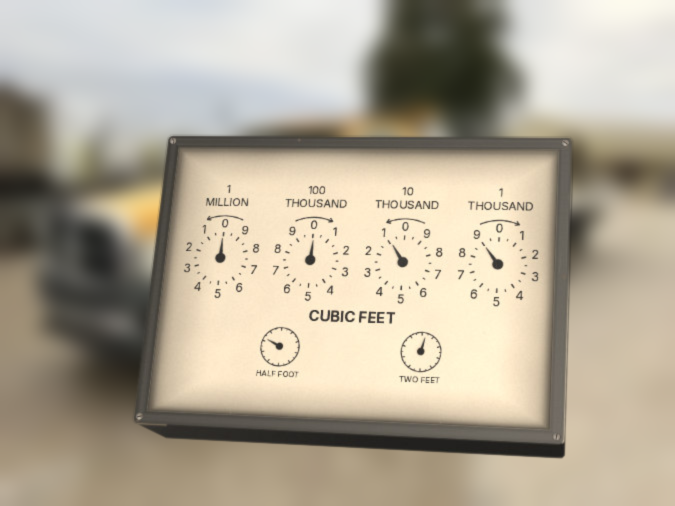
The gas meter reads 900,ft³
